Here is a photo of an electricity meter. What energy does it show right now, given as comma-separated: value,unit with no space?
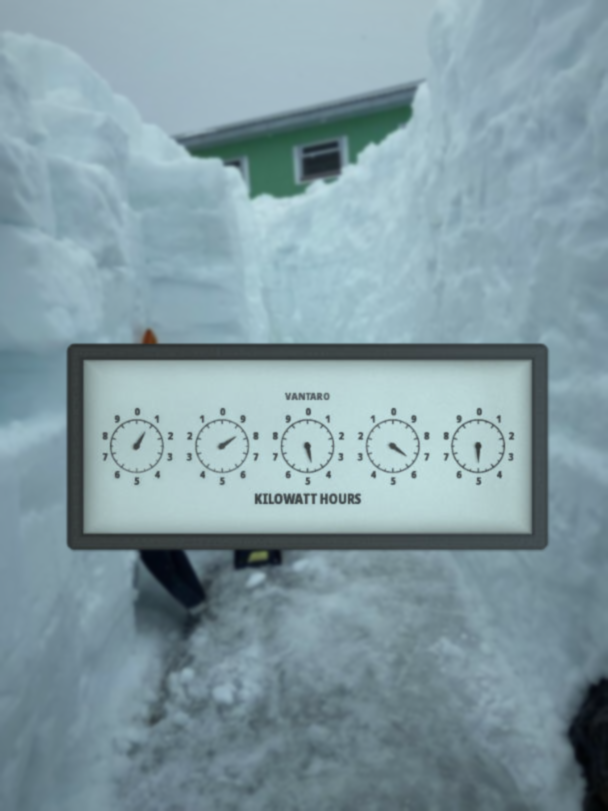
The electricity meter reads 8465,kWh
